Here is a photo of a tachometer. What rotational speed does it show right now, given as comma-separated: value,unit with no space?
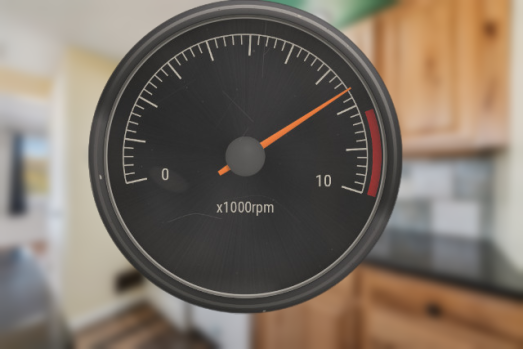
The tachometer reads 7600,rpm
